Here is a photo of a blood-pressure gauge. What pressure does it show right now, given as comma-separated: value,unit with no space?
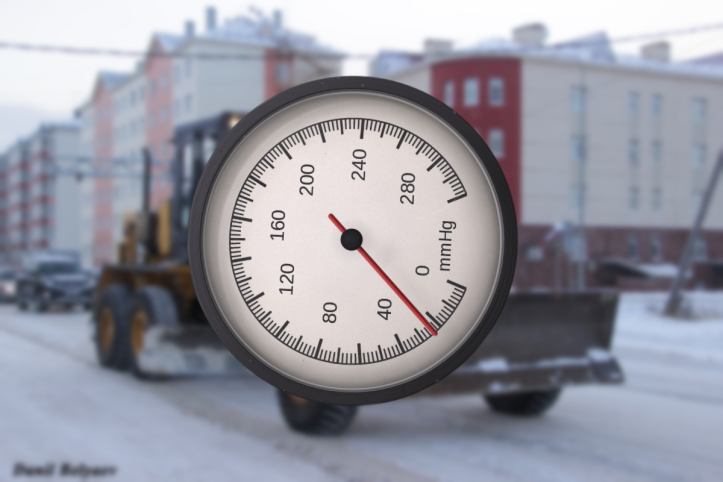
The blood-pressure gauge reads 24,mmHg
